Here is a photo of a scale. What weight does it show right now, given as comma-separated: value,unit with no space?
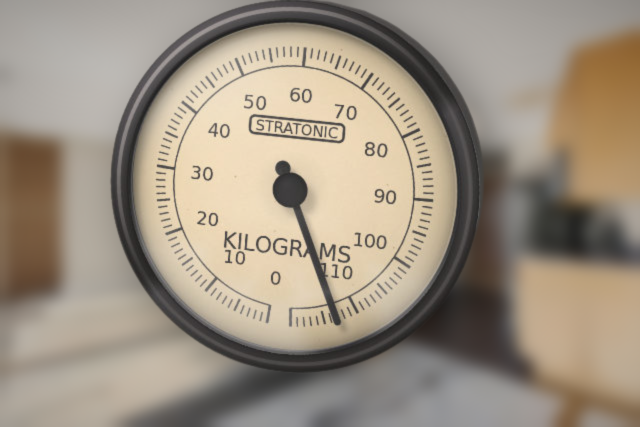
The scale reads 113,kg
